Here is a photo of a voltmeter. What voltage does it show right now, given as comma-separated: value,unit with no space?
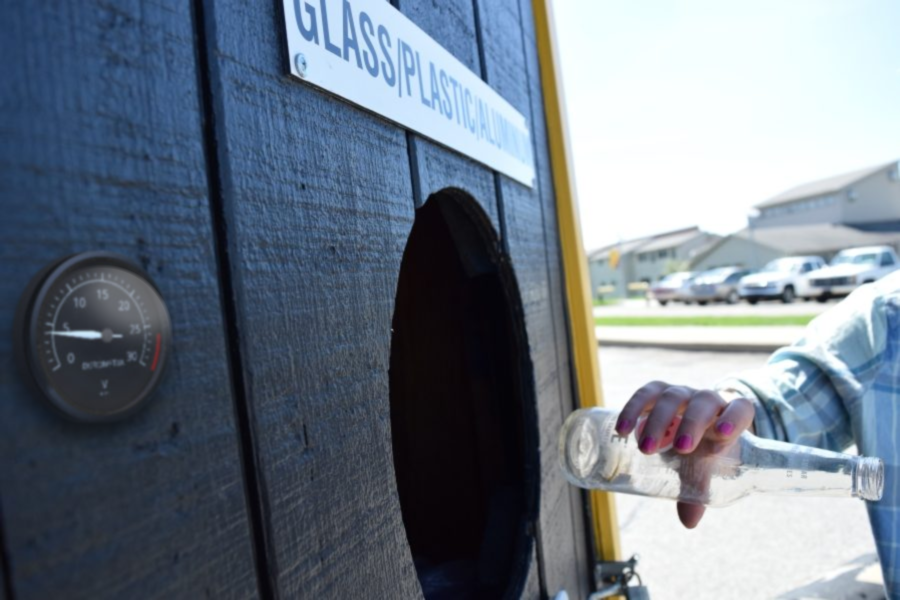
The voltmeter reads 4,V
